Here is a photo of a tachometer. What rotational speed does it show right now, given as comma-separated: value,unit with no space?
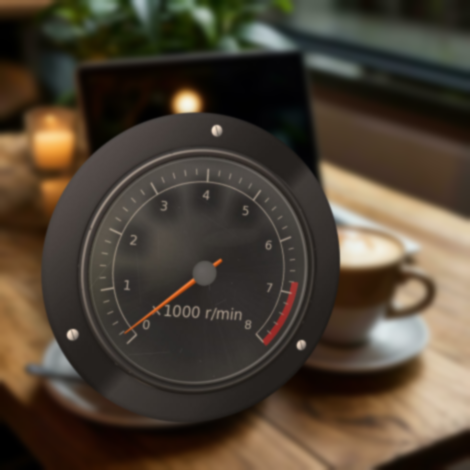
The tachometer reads 200,rpm
